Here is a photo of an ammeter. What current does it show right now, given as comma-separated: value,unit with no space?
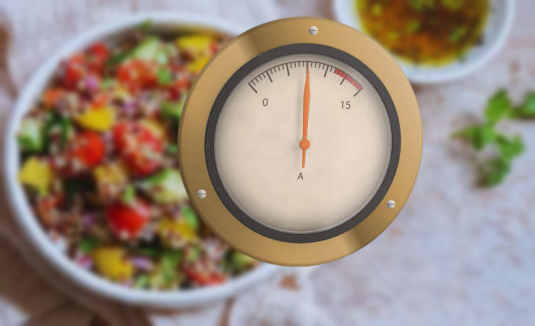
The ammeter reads 7.5,A
